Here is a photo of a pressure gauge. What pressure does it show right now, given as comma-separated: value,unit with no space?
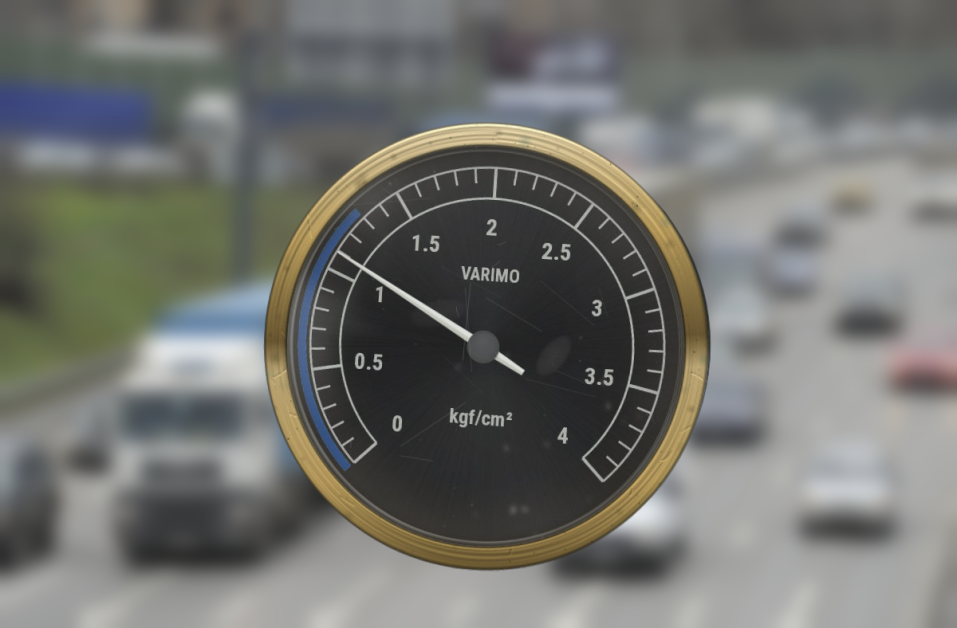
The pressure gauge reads 1.1,kg/cm²
